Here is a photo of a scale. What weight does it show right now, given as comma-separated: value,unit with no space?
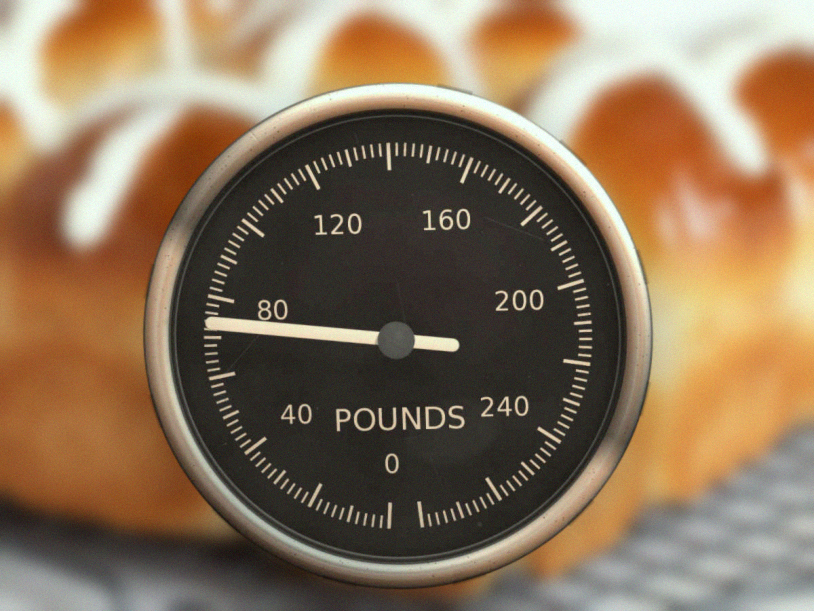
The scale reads 74,lb
